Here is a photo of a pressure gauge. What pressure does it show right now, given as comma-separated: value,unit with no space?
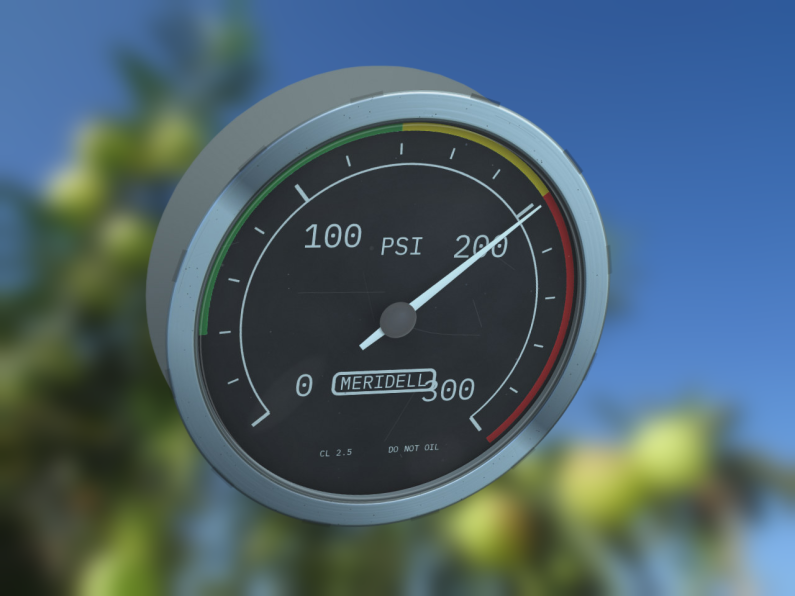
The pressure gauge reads 200,psi
